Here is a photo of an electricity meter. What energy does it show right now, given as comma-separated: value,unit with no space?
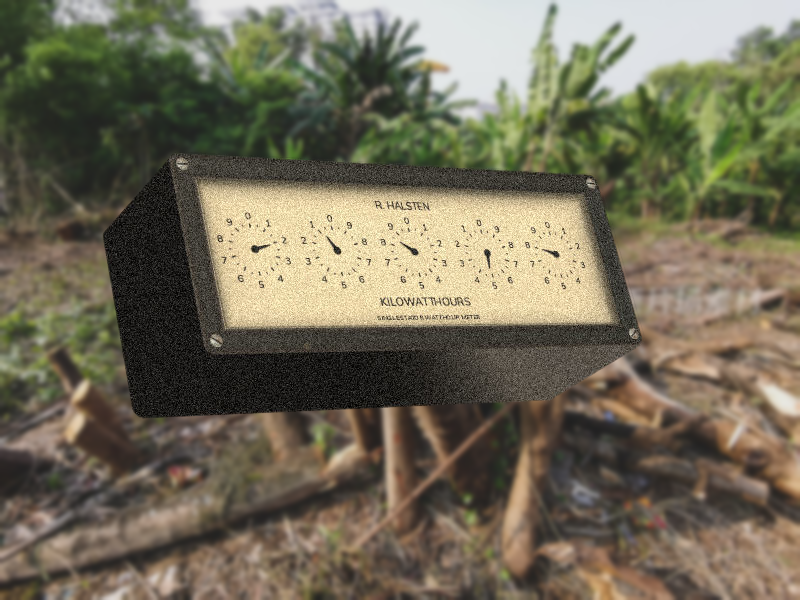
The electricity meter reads 20848,kWh
